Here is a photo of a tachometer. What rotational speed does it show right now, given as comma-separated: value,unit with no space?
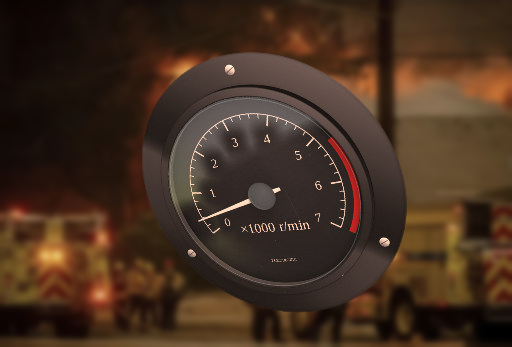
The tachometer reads 400,rpm
